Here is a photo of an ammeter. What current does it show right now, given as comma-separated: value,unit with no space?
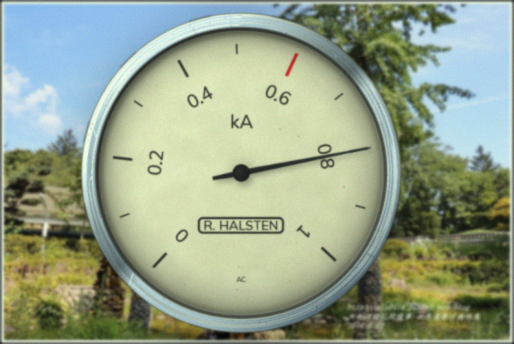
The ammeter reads 0.8,kA
